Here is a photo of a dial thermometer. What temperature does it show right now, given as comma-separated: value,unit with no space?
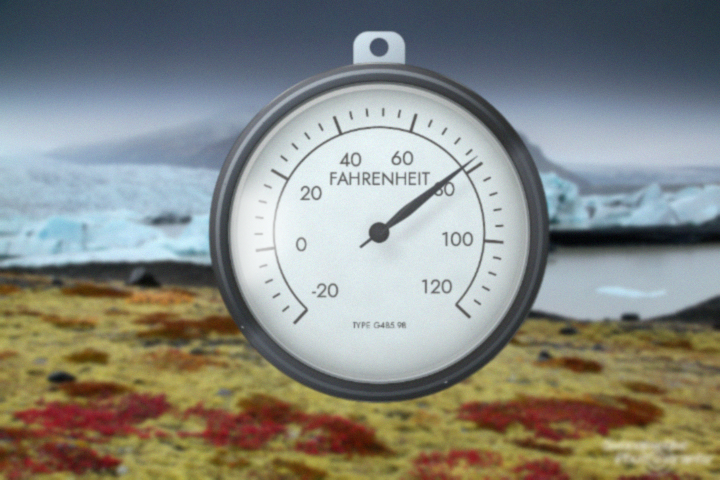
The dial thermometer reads 78,°F
